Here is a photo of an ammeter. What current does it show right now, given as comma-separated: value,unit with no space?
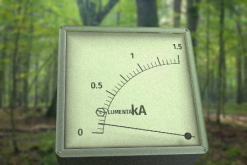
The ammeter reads 0.1,kA
